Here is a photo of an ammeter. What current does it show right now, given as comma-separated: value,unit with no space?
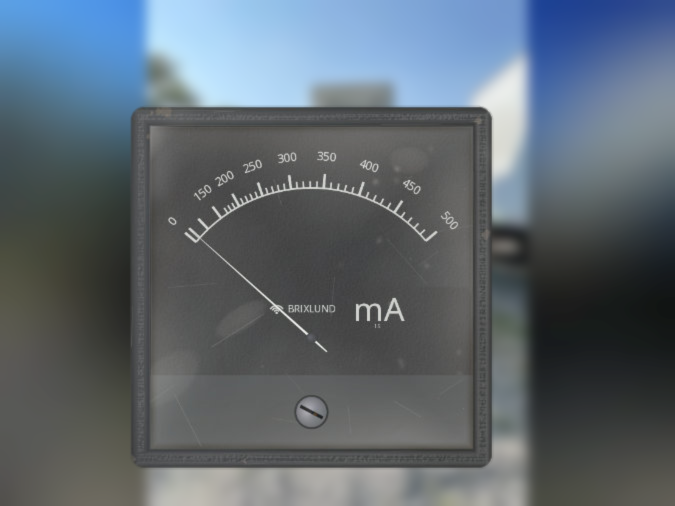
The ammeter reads 50,mA
